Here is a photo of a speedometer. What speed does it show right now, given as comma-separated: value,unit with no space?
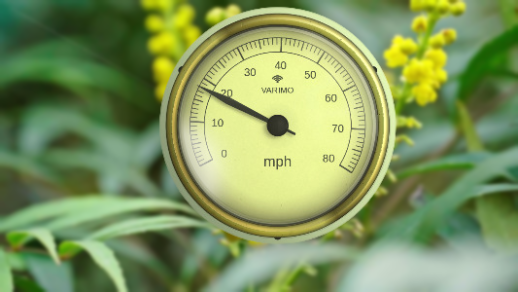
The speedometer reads 18,mph
